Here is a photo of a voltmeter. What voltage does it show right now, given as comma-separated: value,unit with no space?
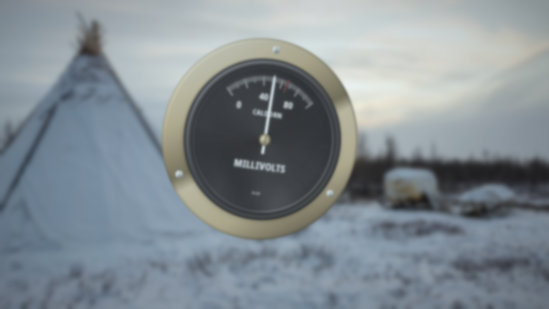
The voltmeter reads 50,mV
